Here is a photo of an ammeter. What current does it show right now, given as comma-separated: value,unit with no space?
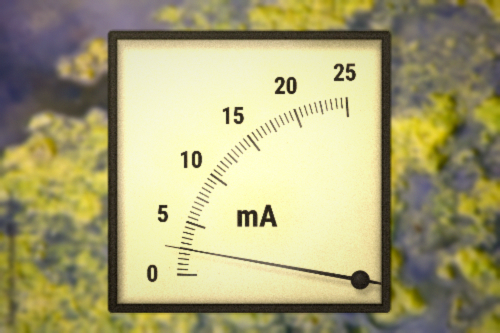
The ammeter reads 2.5,mA
